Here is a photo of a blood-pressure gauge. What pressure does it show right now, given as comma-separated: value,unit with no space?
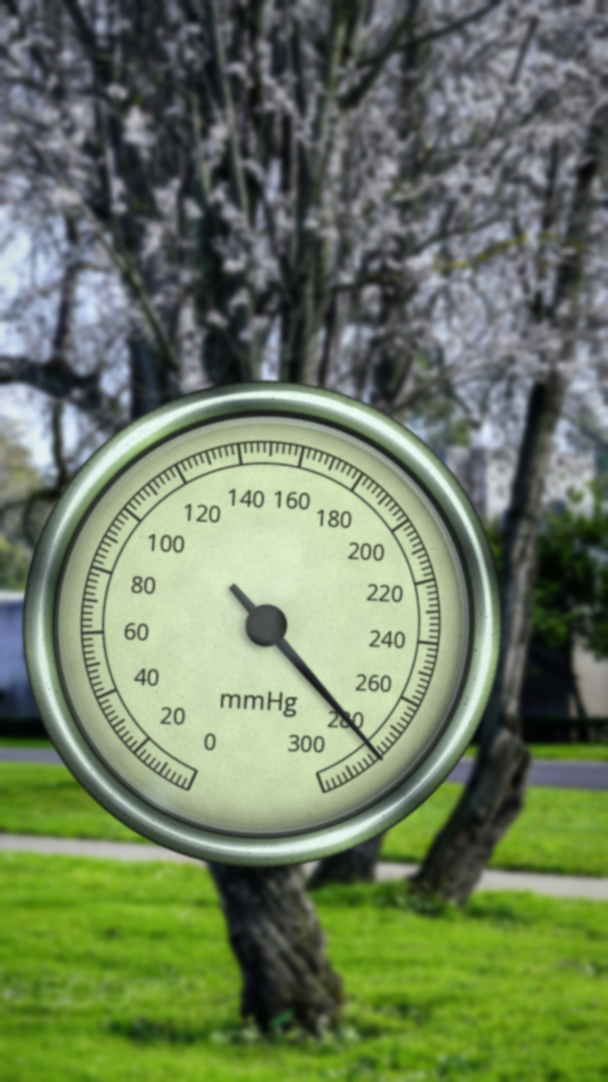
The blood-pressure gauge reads 280,mmHg
